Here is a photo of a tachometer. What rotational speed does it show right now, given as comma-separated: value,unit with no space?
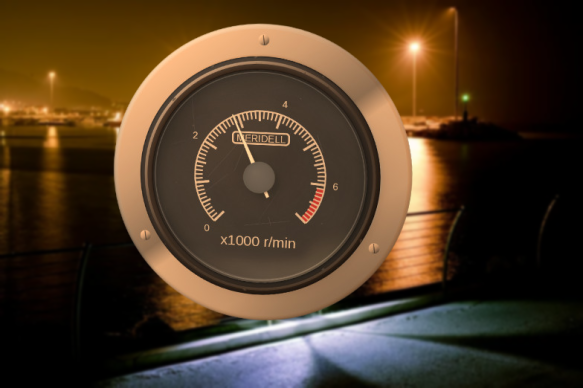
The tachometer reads 2900,rpm
